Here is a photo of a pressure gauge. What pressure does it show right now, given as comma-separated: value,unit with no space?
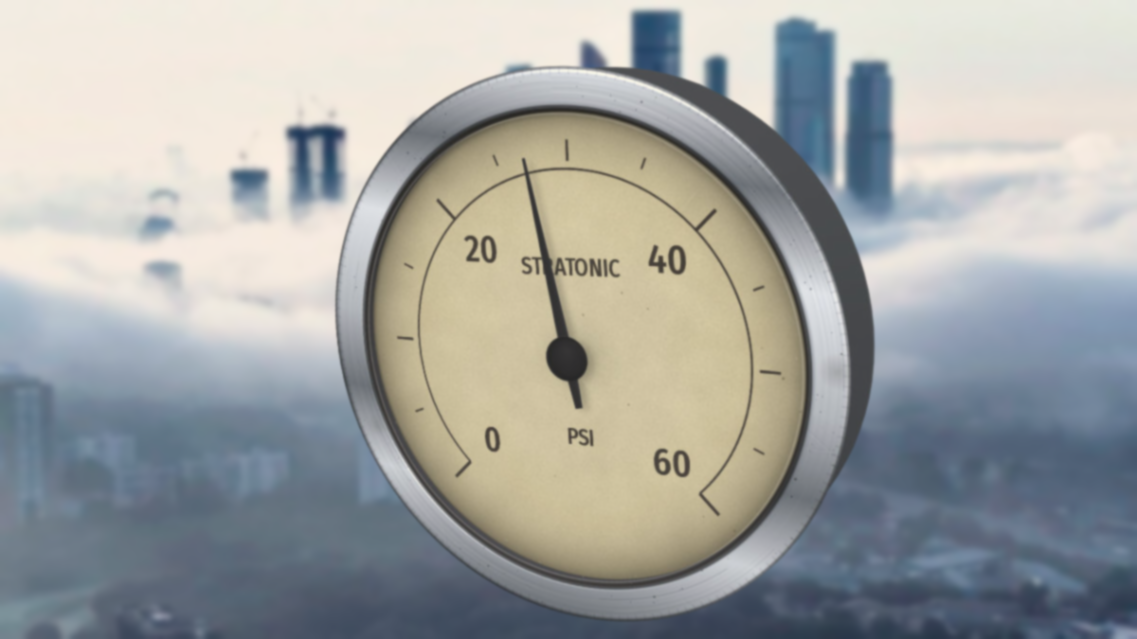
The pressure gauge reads 27.5,psi
